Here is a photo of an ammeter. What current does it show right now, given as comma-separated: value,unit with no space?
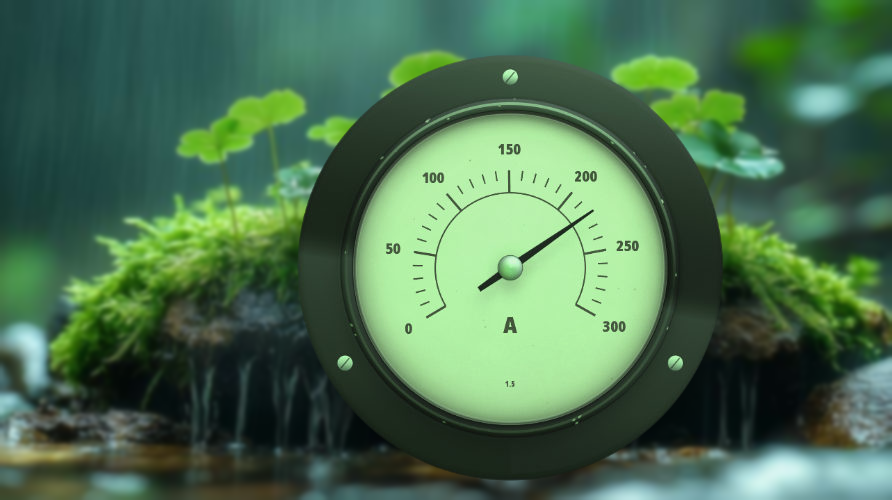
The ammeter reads 220,A
